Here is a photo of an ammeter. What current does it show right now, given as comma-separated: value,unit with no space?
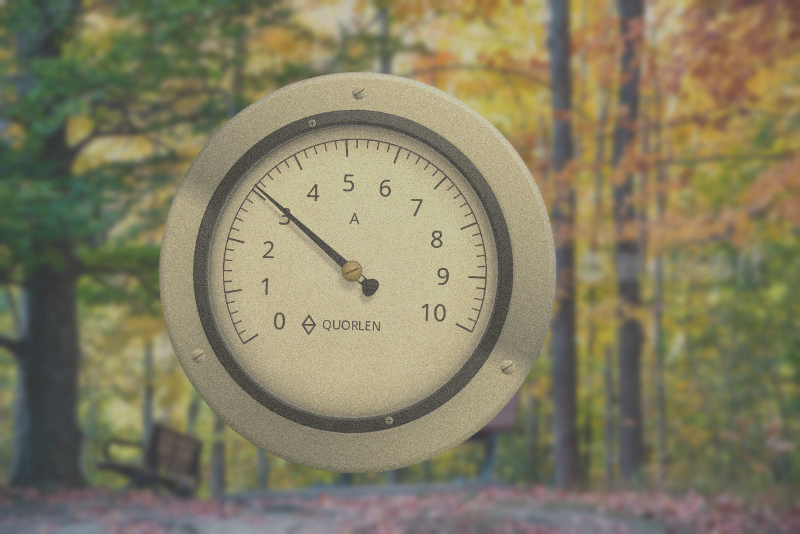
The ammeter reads 3.1,A
